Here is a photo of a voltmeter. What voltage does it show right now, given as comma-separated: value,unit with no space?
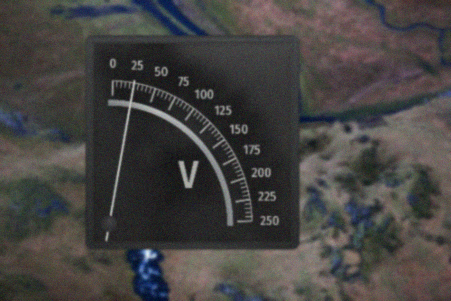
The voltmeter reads 25,V
